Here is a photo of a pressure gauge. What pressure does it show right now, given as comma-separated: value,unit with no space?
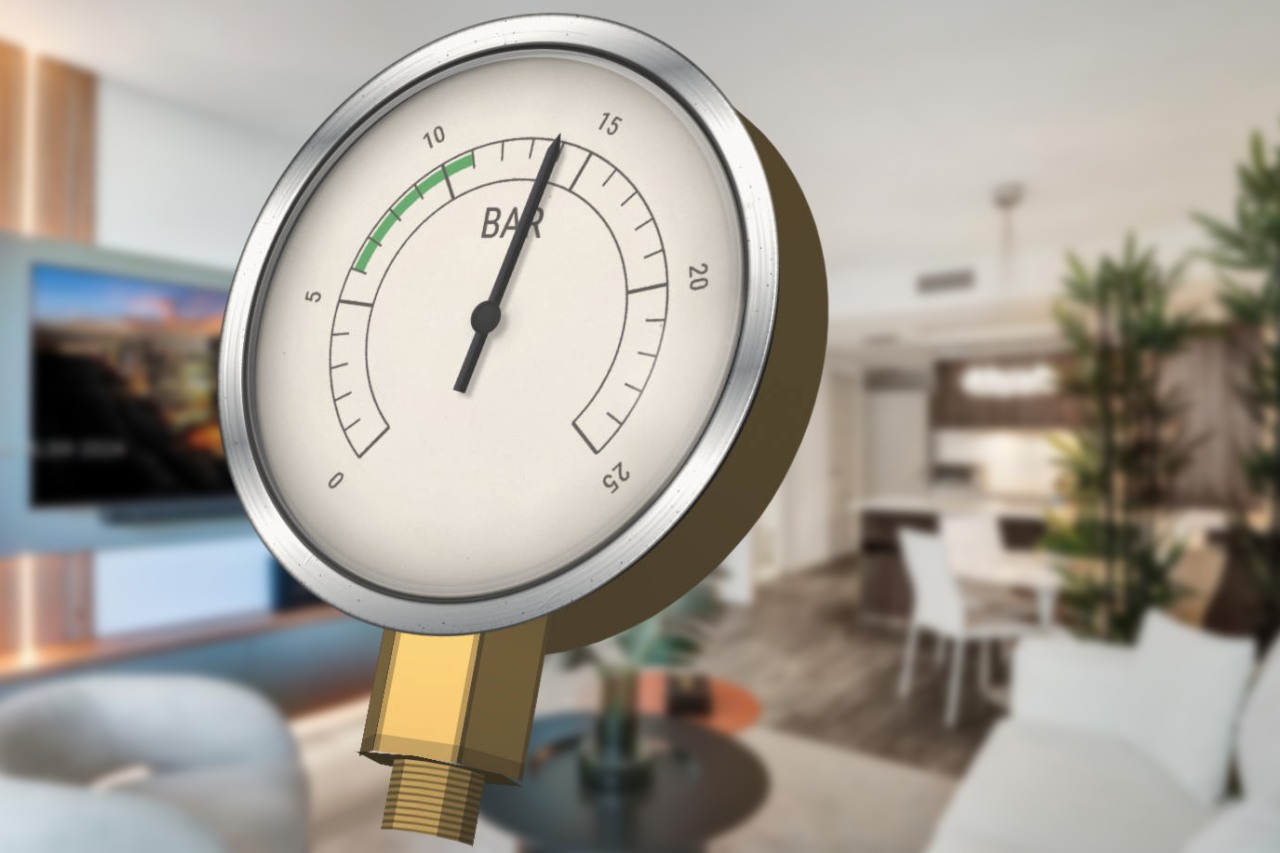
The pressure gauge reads 14,bar
